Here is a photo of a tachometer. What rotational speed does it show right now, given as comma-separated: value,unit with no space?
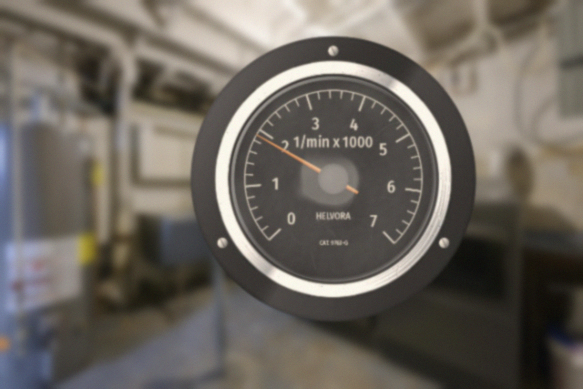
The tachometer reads 1900,rpm
